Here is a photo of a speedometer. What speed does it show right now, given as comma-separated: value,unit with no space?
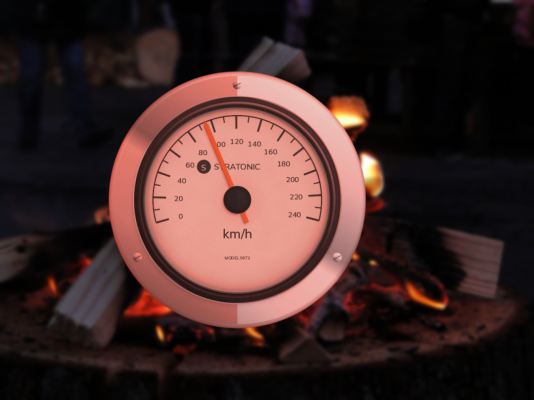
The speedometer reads 95,km/h
